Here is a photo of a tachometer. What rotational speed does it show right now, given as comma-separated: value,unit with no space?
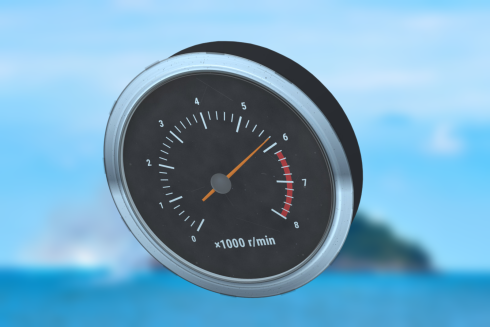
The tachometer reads 5800,rpm
